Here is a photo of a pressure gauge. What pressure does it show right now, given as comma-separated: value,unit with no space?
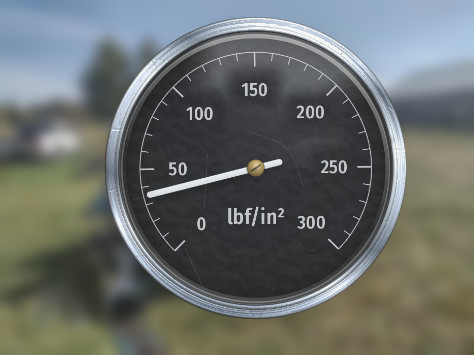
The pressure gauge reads 35,psi
